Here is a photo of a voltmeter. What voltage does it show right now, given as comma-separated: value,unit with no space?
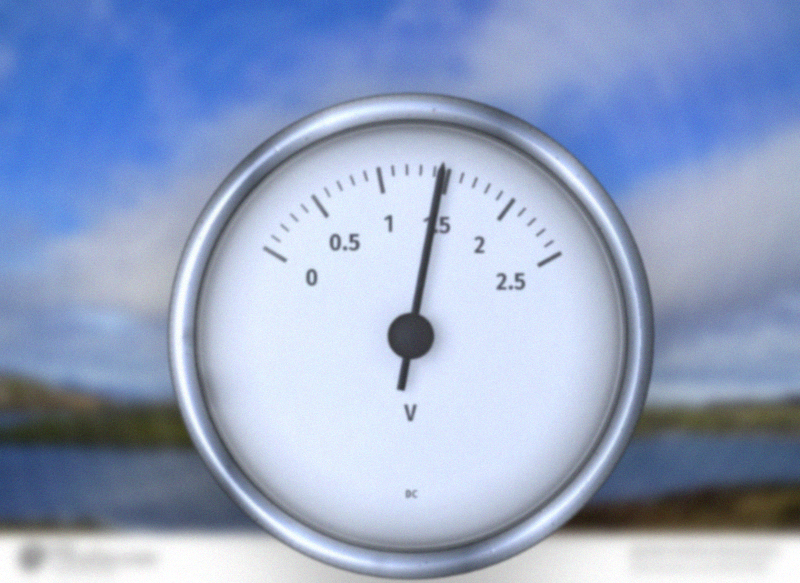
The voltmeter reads 1.45,V
